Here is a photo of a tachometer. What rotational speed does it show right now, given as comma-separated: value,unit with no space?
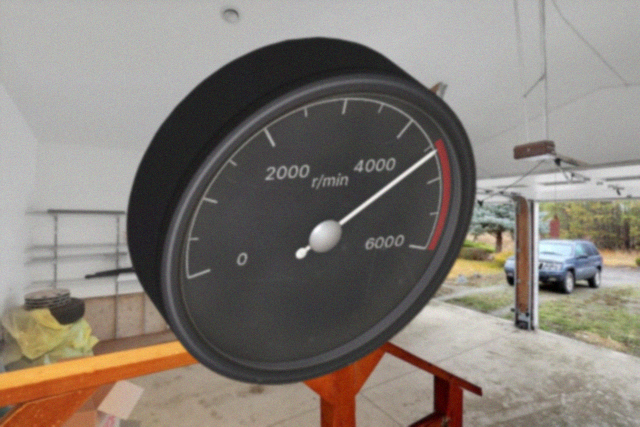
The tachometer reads 4500,rpm
